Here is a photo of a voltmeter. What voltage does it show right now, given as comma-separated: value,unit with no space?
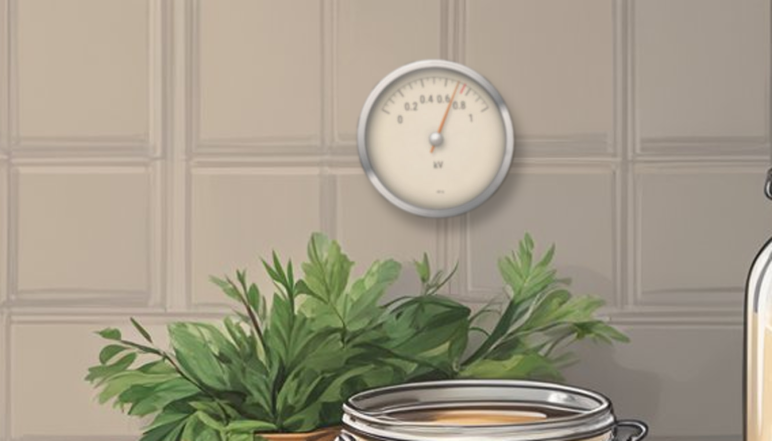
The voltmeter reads 0.7,kV
